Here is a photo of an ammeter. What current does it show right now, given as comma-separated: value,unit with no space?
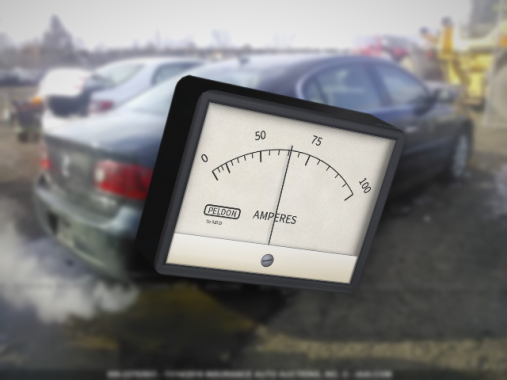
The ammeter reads 65,A
